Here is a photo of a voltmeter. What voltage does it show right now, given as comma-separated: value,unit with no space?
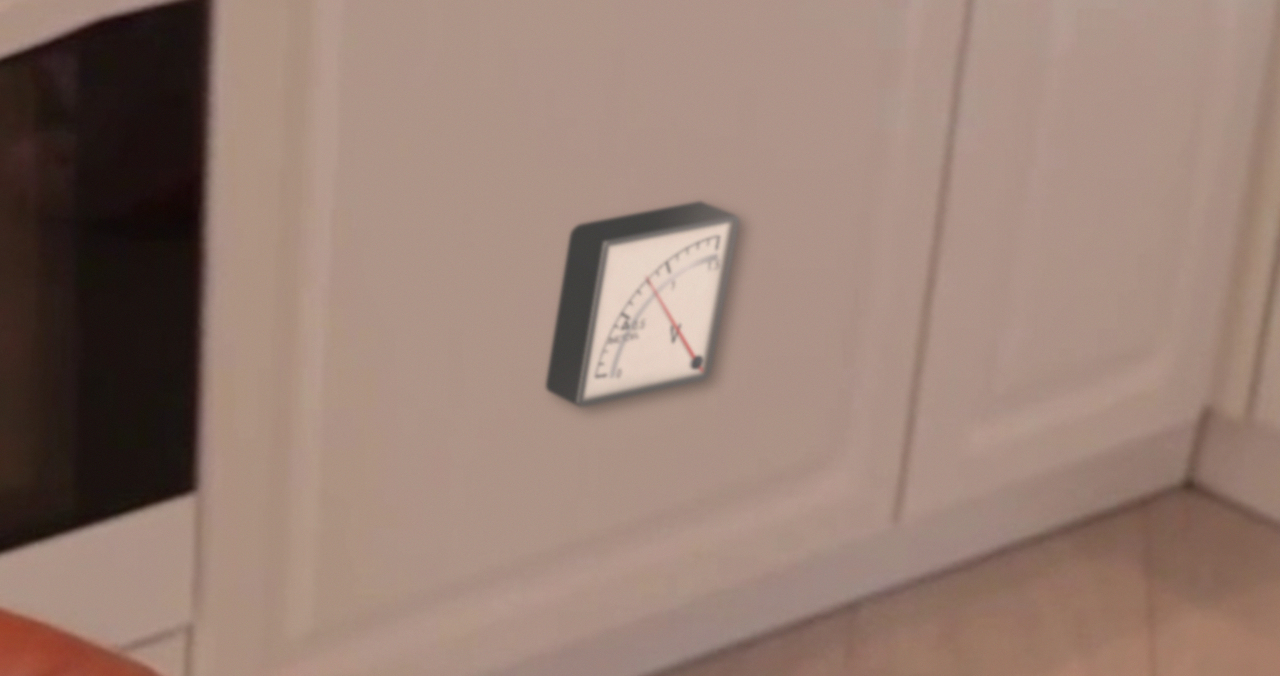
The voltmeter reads 0.8,V
